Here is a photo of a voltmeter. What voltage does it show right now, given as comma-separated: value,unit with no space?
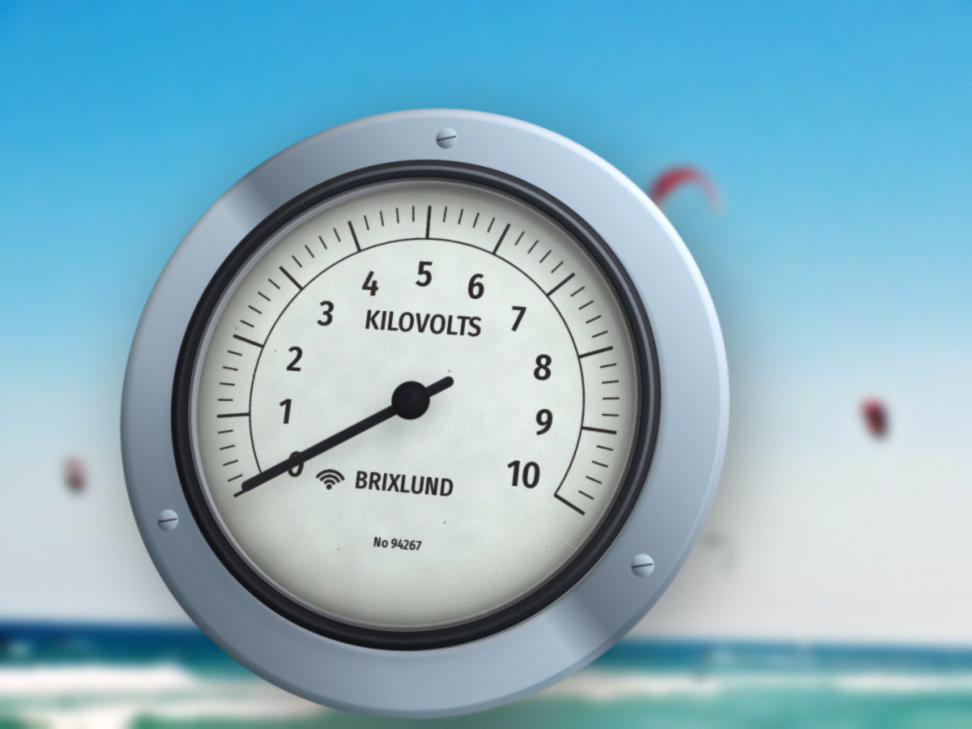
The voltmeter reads 0,kV
